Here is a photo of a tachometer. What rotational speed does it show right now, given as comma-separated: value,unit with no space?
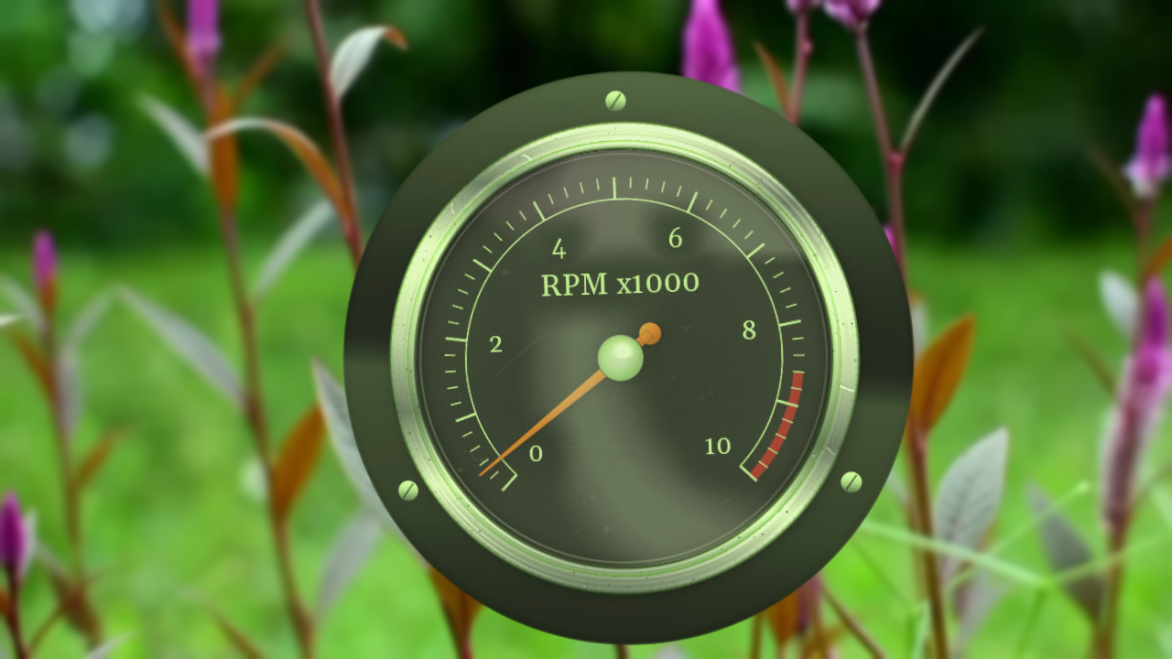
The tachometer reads 300,rpm
